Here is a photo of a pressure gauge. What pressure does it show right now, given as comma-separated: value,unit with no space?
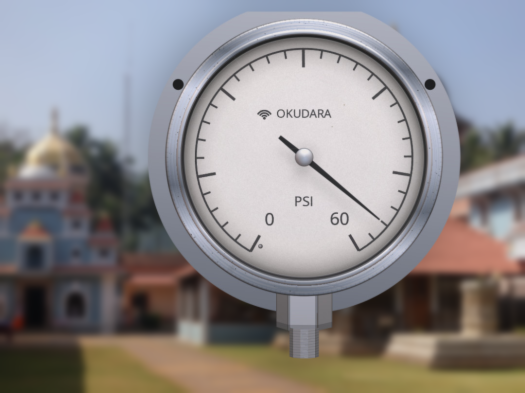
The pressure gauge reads 56,psi
